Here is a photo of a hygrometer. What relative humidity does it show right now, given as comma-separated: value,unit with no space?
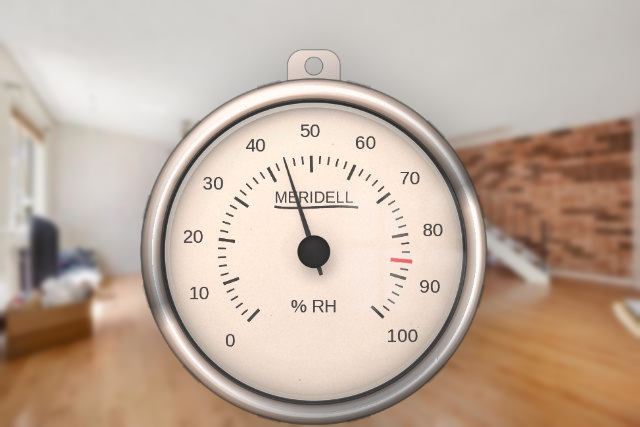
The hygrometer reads 44,%
